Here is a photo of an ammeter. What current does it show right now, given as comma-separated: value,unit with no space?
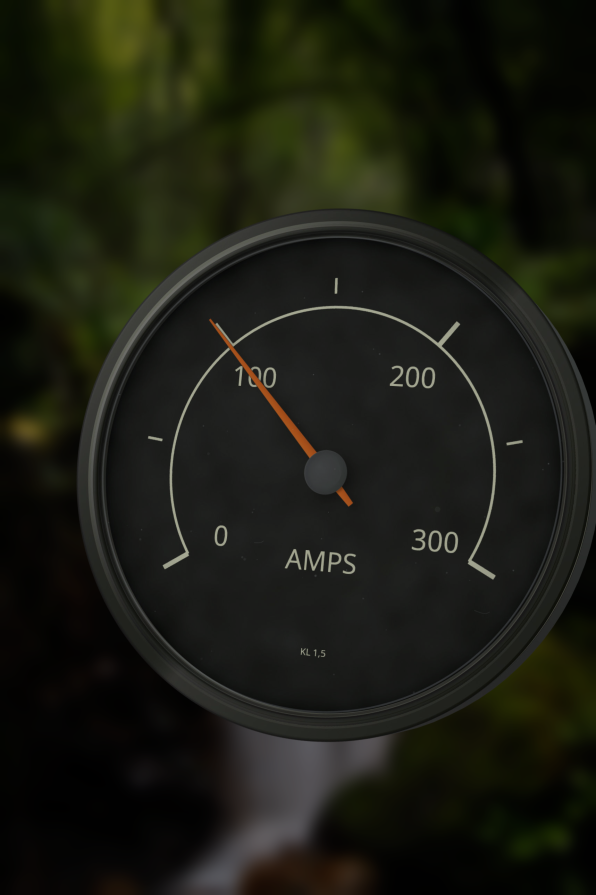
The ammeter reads 100,A
